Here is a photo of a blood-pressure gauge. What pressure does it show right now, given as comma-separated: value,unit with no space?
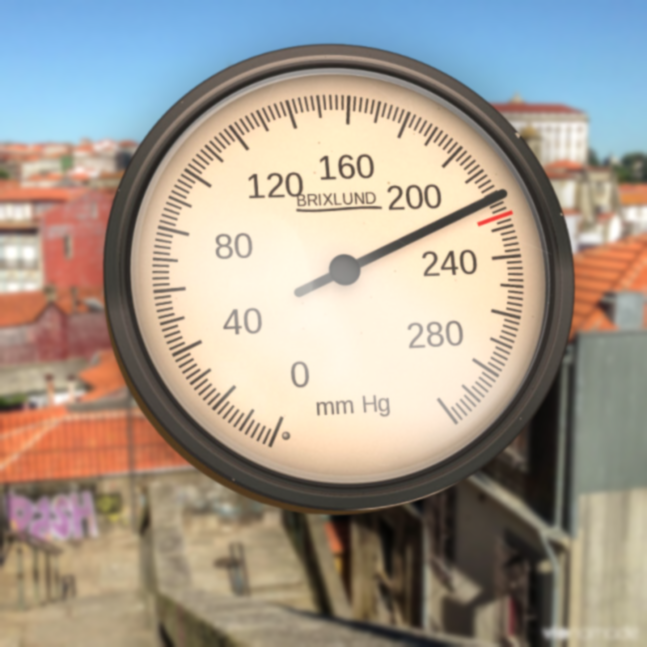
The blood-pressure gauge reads 220,mmHg
